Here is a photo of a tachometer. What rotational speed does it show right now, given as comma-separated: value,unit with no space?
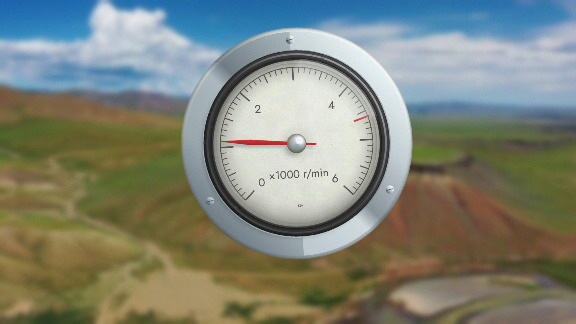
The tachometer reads 1100,rpm
